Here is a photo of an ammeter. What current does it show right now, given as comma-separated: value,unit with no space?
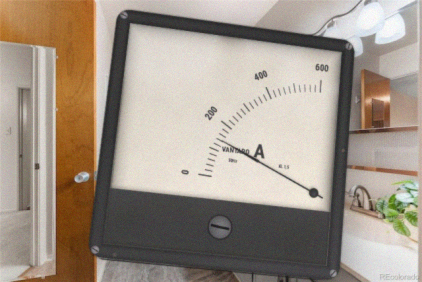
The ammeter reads 140,A
